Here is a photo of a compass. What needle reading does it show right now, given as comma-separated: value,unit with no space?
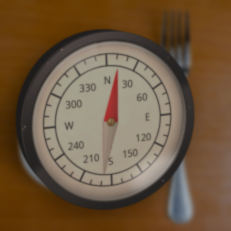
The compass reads 10,°
